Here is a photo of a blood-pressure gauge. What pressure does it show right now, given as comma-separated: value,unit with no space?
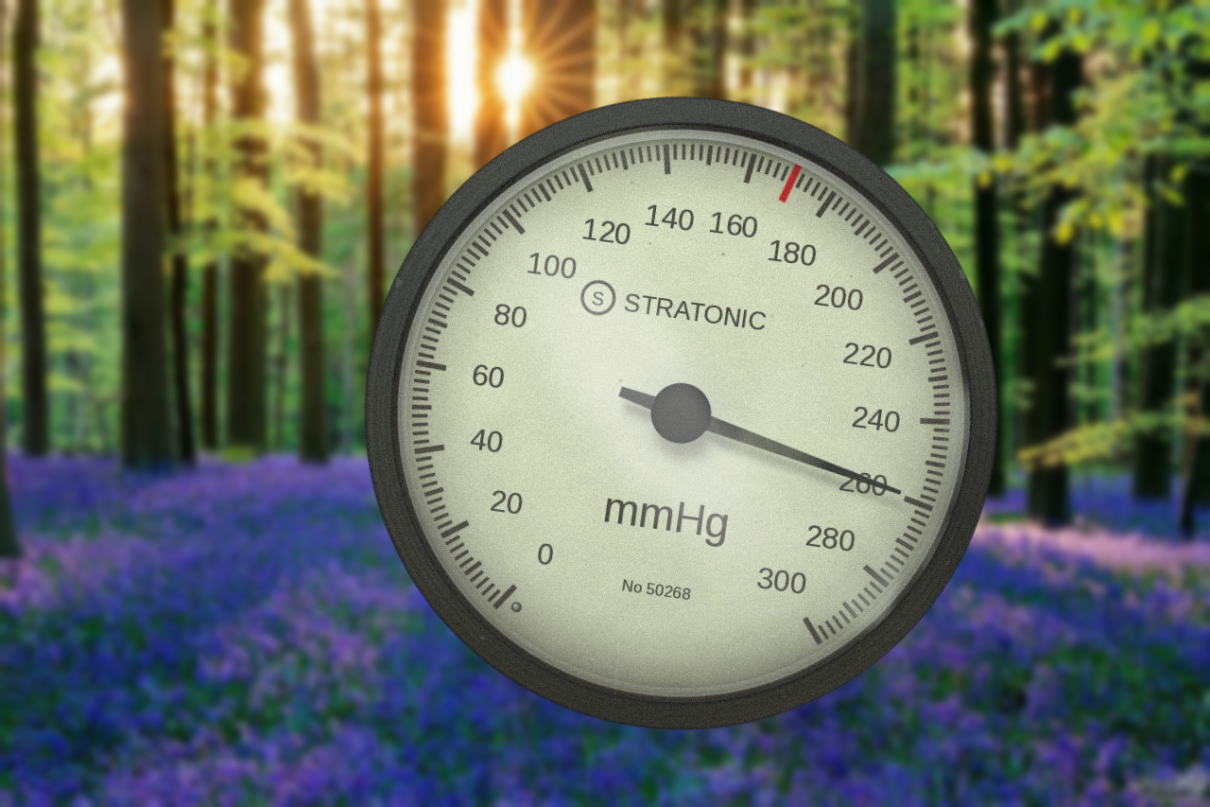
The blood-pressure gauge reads 259,mmHg
